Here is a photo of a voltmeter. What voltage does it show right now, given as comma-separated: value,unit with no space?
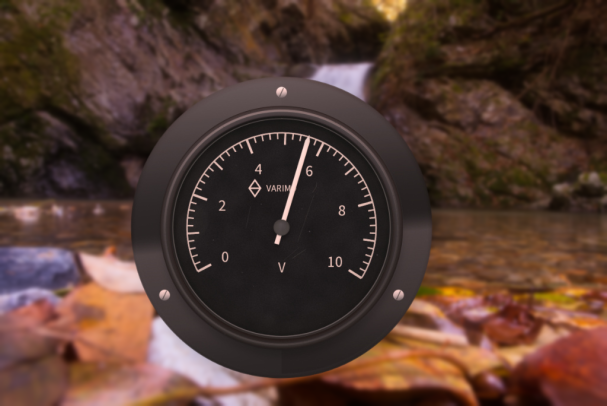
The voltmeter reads 5.6,V
